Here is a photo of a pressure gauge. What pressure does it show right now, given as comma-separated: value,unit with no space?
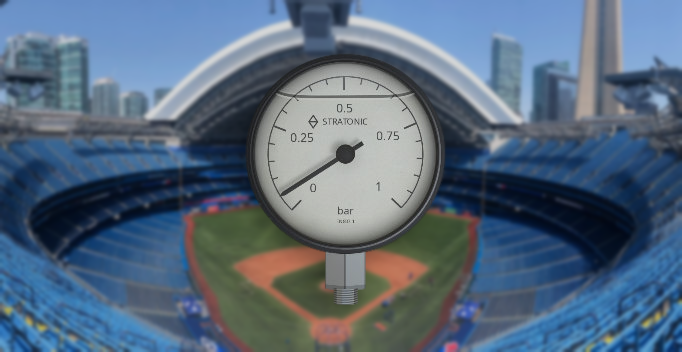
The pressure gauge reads 0.05,bar
